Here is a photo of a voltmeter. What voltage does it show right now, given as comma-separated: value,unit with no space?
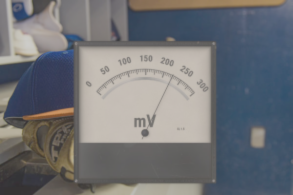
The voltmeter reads 225,mV
